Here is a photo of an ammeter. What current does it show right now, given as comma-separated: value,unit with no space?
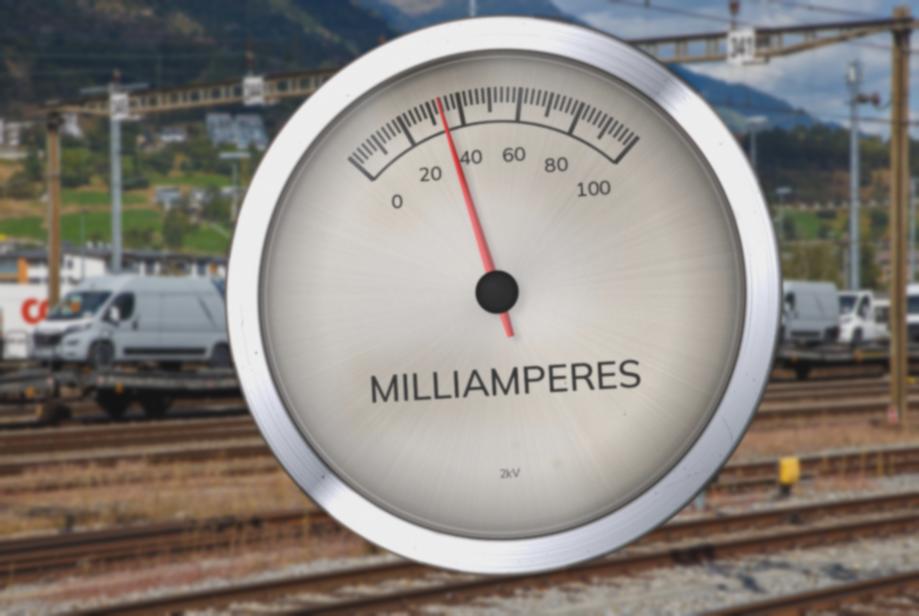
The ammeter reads 34,mA
